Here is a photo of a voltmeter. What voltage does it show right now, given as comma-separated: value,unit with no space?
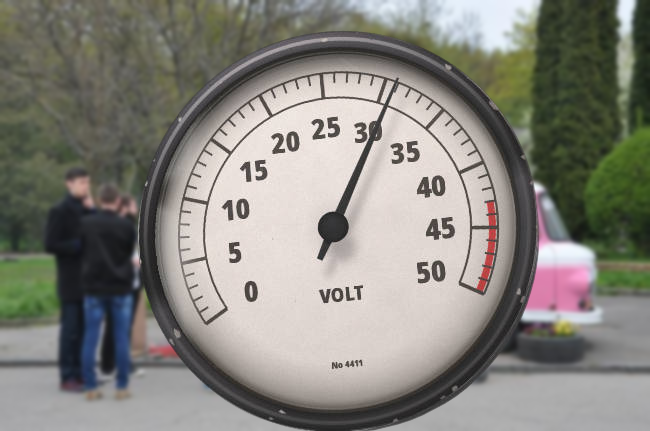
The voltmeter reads 31,V
